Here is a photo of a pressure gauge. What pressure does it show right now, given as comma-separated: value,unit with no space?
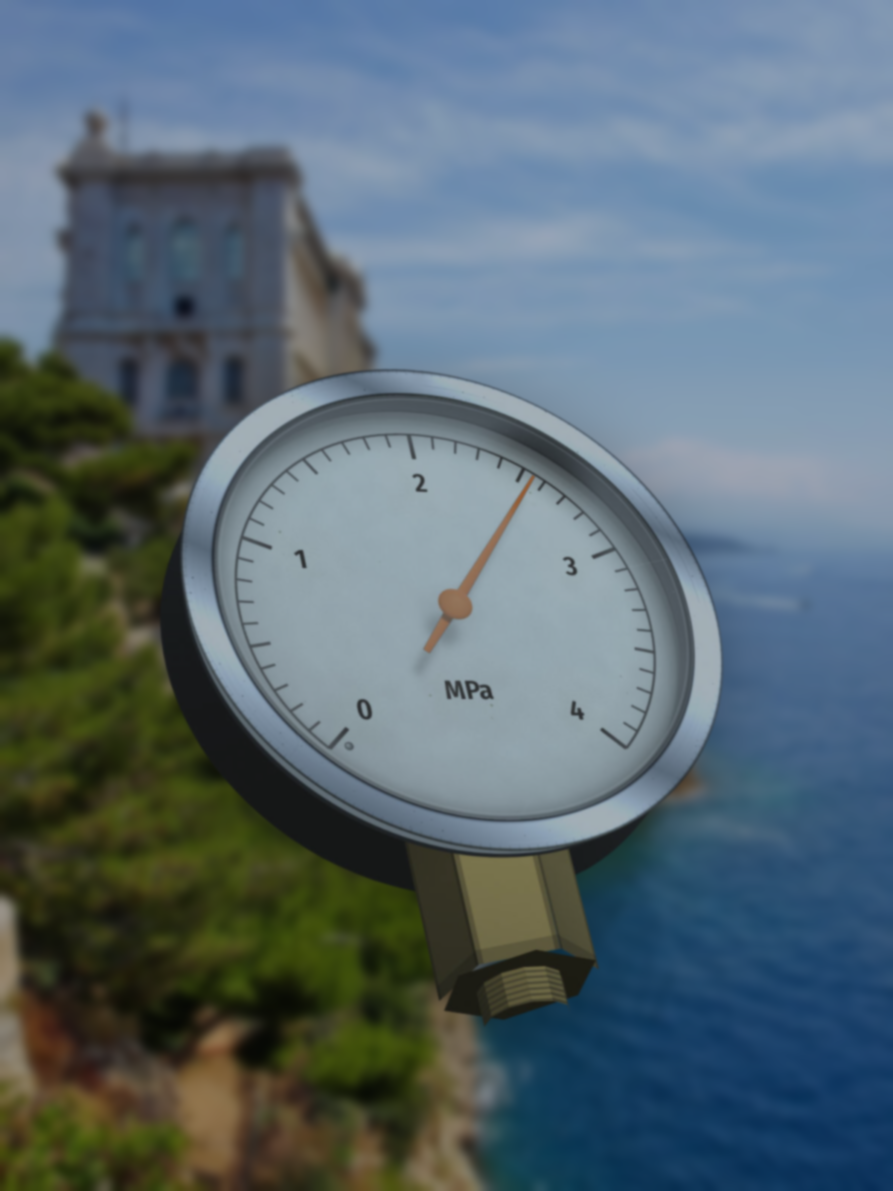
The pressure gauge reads 2.55,MPa
